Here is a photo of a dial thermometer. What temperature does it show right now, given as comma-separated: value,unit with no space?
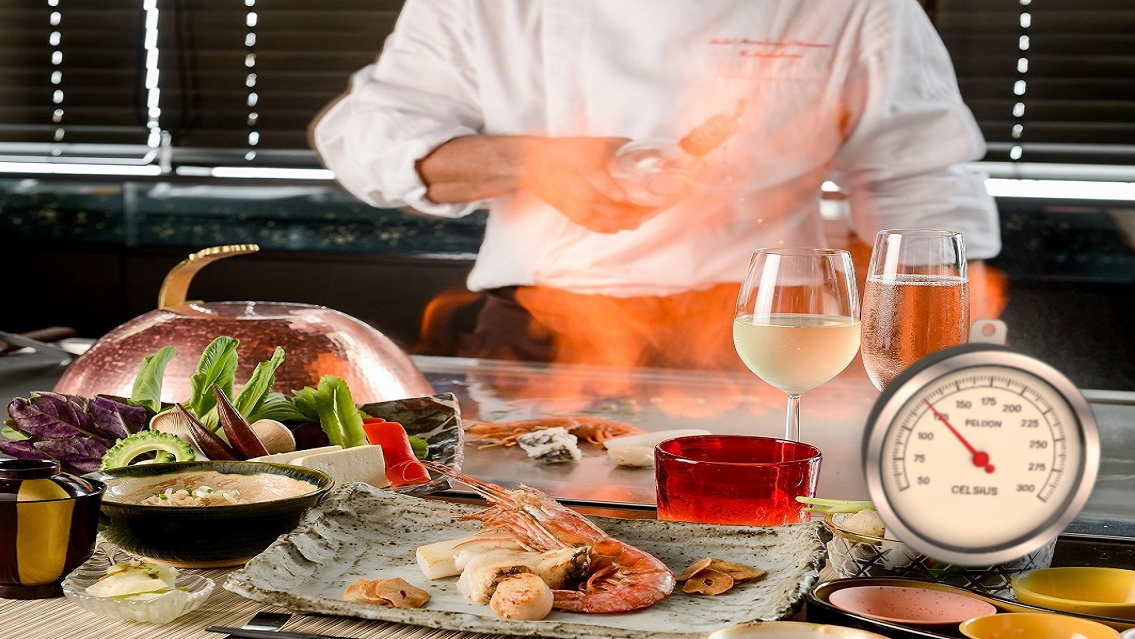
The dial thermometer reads 125,°C
